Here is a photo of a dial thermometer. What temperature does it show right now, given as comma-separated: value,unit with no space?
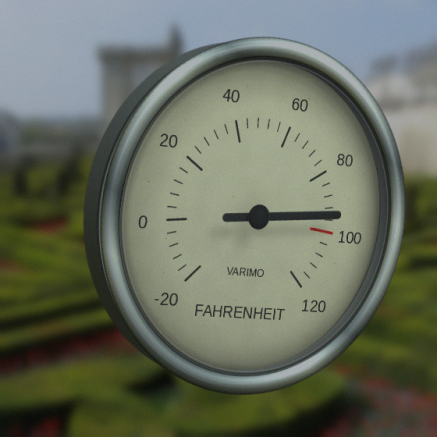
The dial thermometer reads 94,°F
